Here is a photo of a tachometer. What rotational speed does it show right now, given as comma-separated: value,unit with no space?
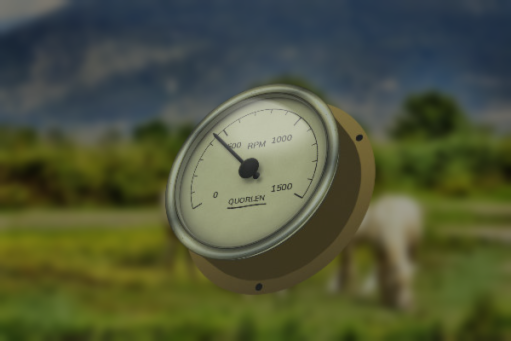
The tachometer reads 450,rpm
